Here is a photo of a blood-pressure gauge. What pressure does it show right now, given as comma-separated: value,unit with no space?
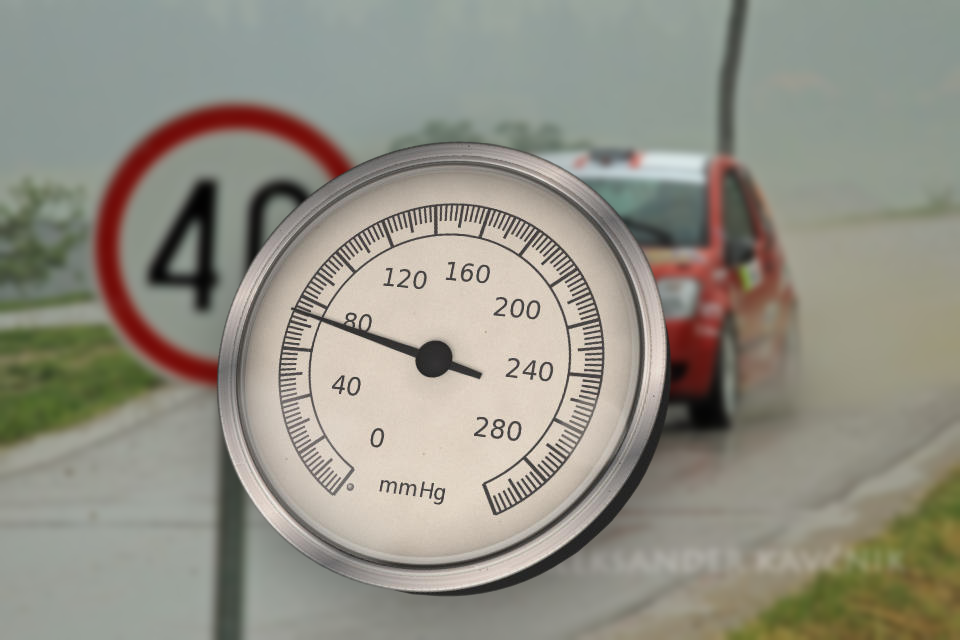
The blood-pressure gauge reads 74,mmHg
